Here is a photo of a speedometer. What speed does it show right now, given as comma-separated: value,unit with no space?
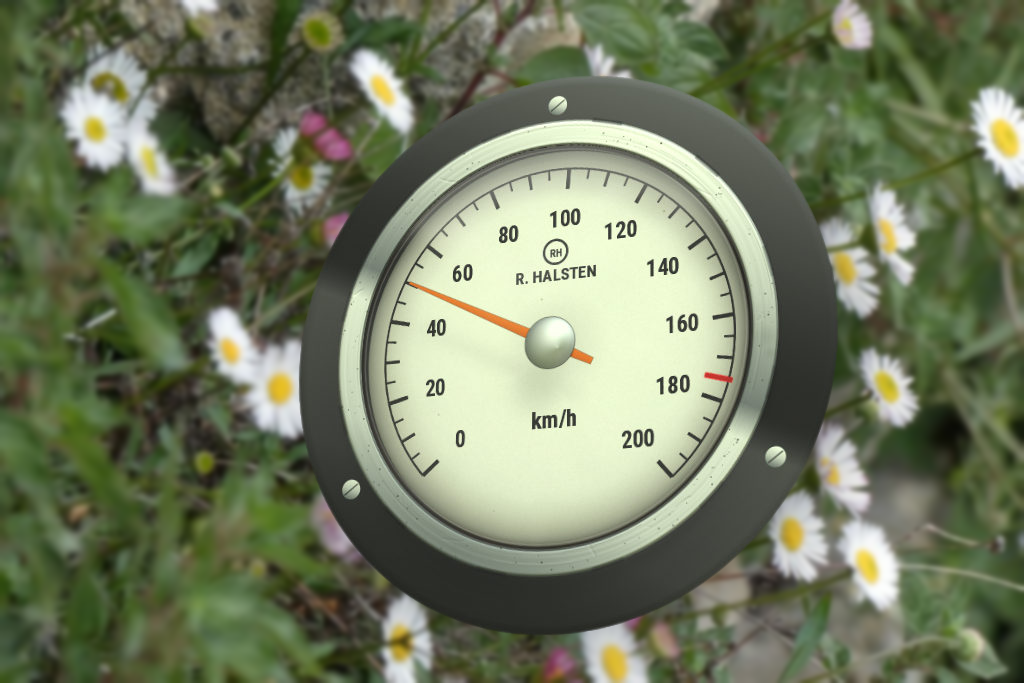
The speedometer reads 50,km/h
